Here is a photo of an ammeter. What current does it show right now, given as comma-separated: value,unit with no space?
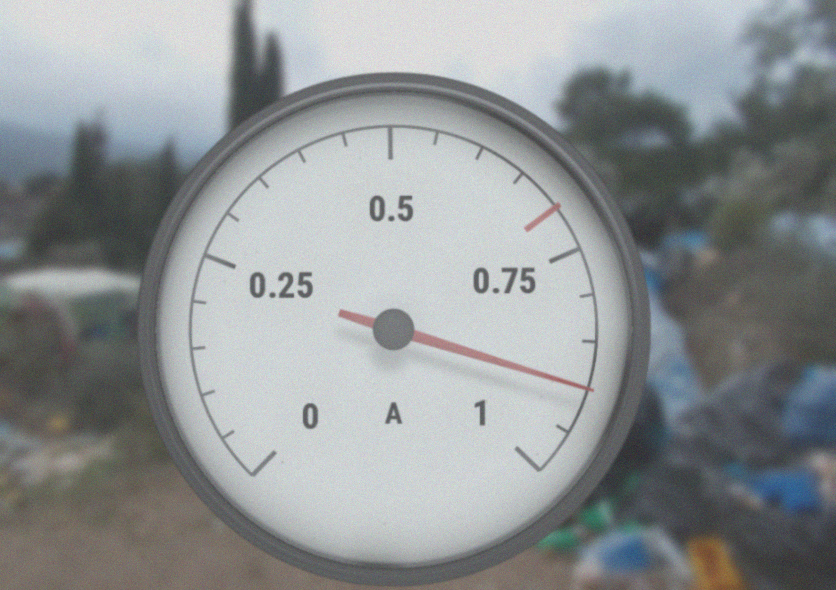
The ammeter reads 0.9,A
